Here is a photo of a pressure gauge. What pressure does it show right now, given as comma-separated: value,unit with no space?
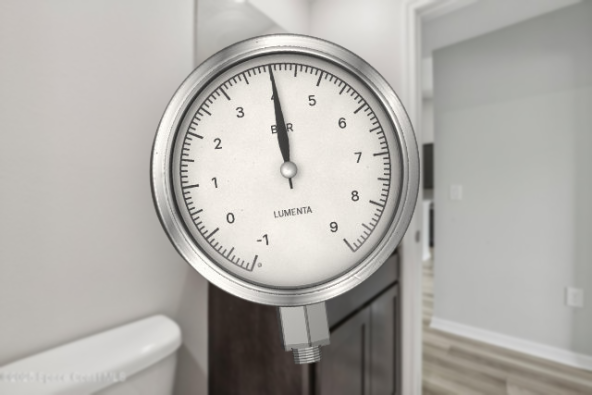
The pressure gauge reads 4,bar
